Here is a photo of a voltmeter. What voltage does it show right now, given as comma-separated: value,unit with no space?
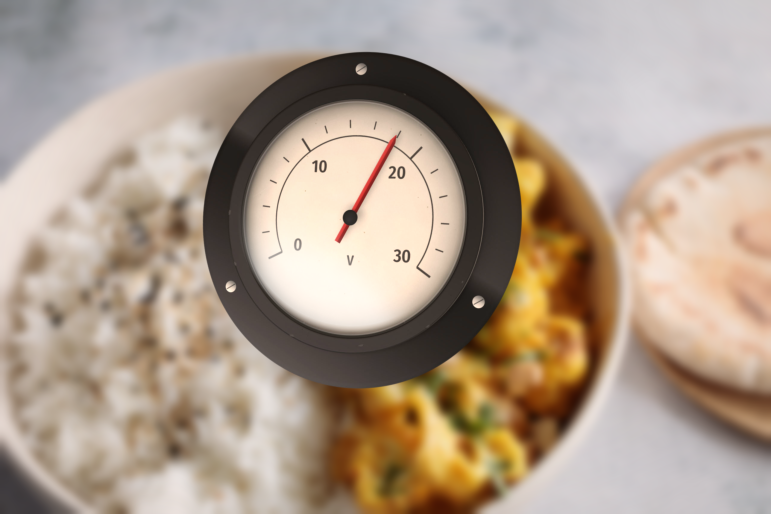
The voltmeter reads 18,V
